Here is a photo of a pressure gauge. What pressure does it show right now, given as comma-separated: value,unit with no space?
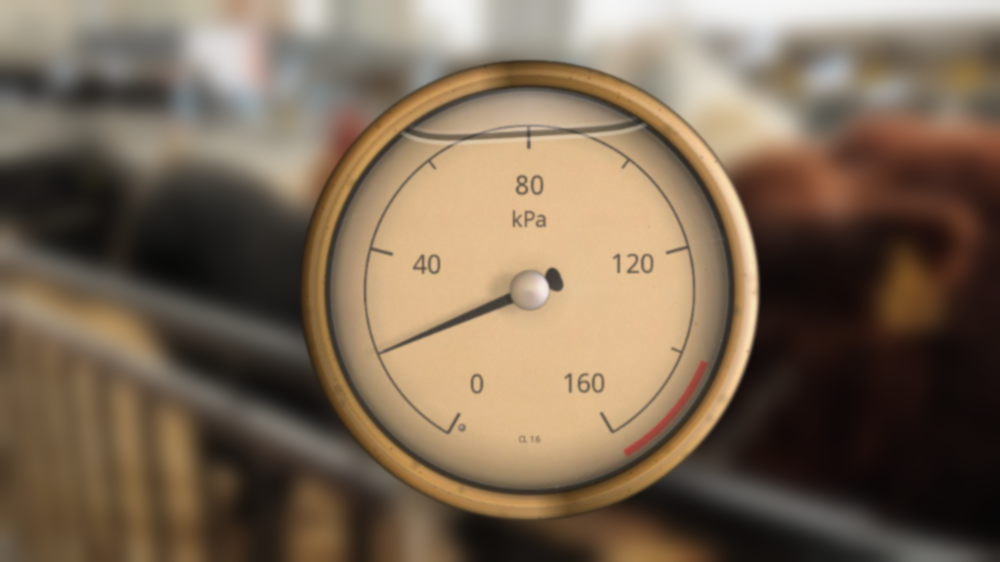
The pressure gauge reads 20,kPa
